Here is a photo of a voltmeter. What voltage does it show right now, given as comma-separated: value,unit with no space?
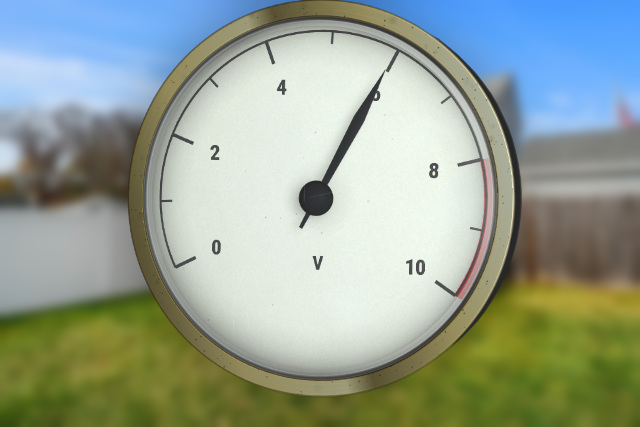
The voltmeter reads 6,V
